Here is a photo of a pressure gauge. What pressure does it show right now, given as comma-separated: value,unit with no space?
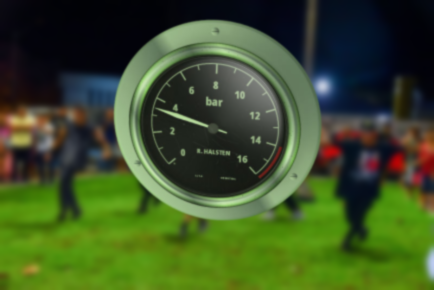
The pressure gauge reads 3.5,bar
